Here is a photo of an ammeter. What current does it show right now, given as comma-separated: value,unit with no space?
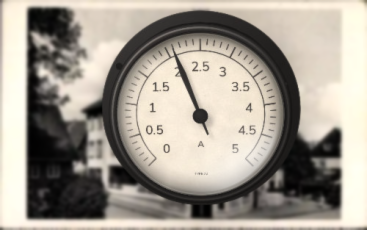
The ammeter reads 2.1,A
